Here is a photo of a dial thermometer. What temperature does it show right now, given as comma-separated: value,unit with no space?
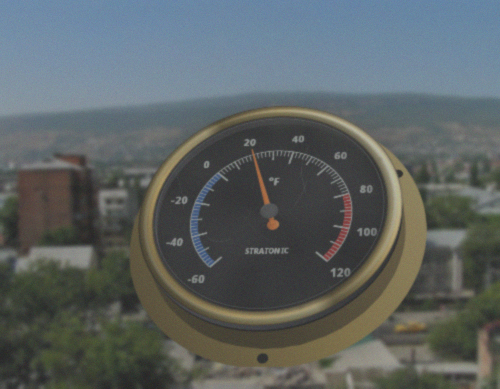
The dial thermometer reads 20,°F
